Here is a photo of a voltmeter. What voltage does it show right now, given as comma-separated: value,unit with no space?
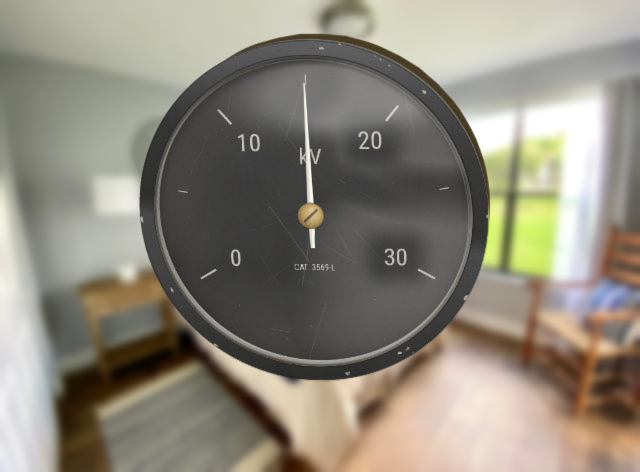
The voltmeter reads 15,kV
